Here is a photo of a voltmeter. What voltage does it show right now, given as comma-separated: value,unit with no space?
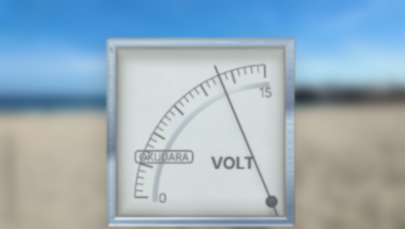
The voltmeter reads 11.5,V
